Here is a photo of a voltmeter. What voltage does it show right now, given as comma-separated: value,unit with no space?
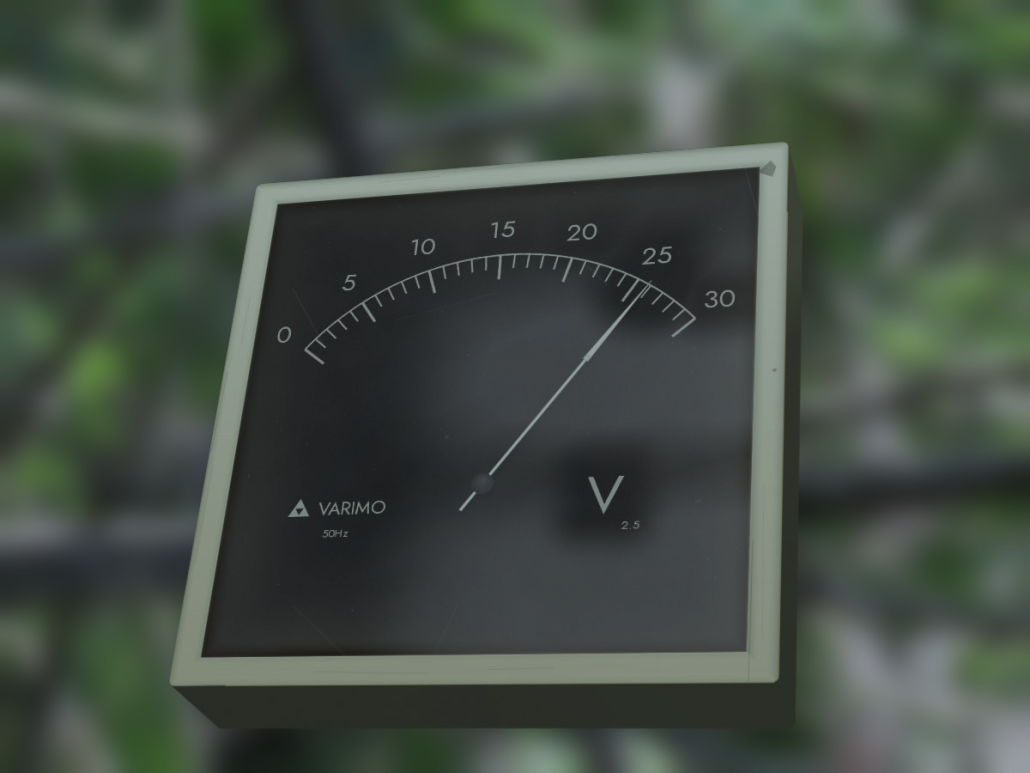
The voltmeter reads 26,V
